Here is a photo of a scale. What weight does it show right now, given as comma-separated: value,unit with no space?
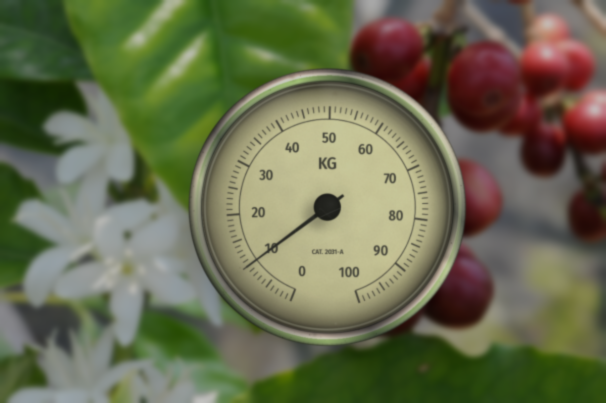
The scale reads 10,kg
